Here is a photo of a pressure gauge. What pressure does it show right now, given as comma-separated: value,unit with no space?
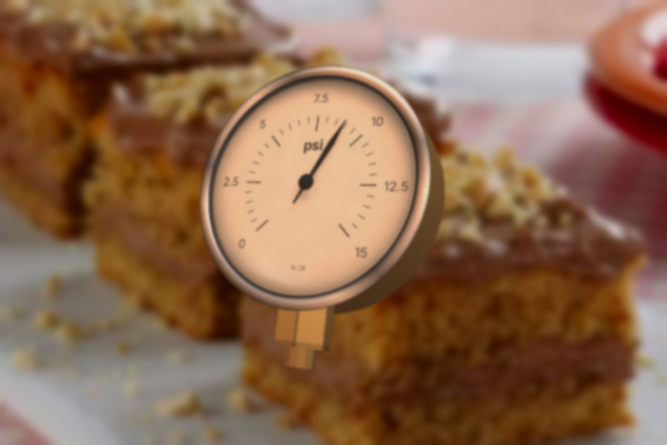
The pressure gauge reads 9,psi
